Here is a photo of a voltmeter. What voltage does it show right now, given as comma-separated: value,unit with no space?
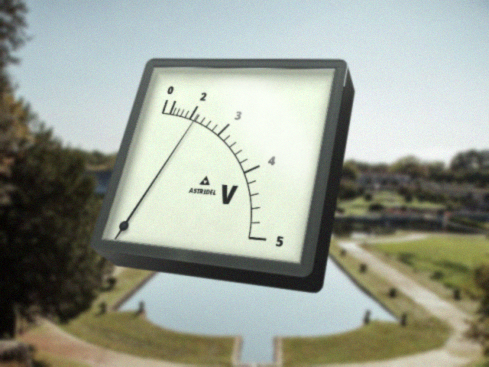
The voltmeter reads 2.2,V
